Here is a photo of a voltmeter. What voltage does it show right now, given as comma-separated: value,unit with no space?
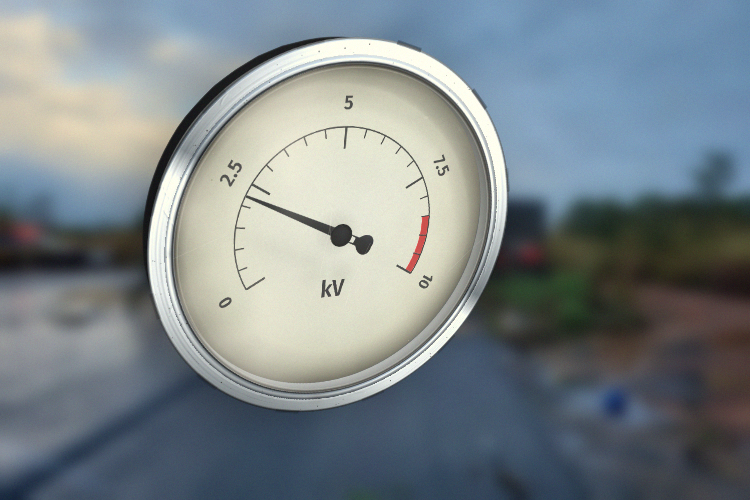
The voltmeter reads 2.25,kV
